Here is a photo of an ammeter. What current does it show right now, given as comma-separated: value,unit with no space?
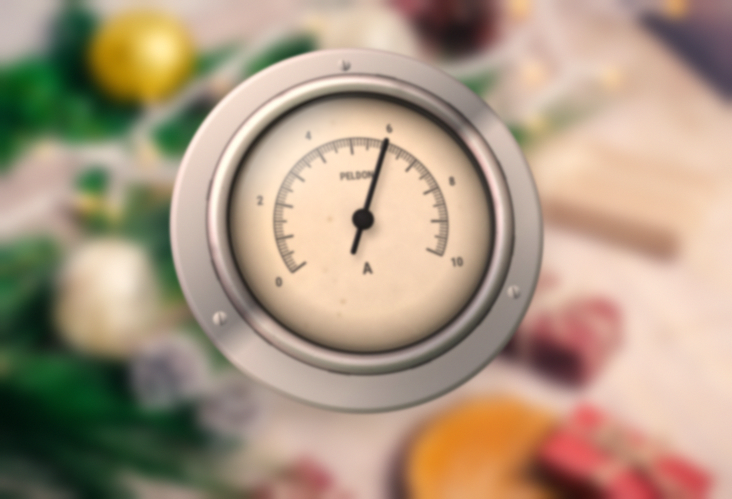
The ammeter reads 6,A
